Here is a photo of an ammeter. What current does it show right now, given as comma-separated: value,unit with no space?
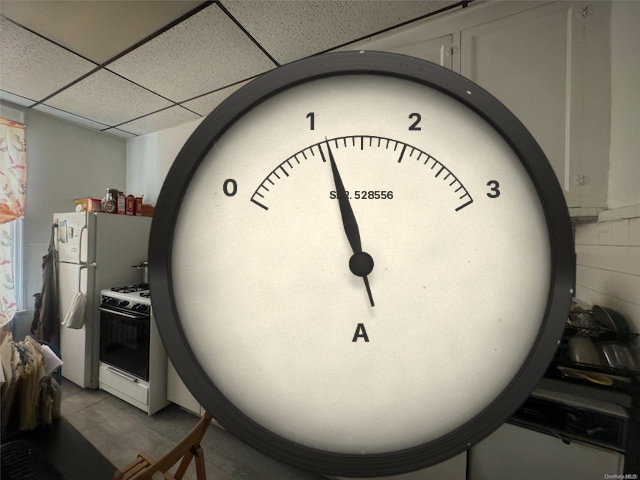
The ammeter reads 1.1,A
